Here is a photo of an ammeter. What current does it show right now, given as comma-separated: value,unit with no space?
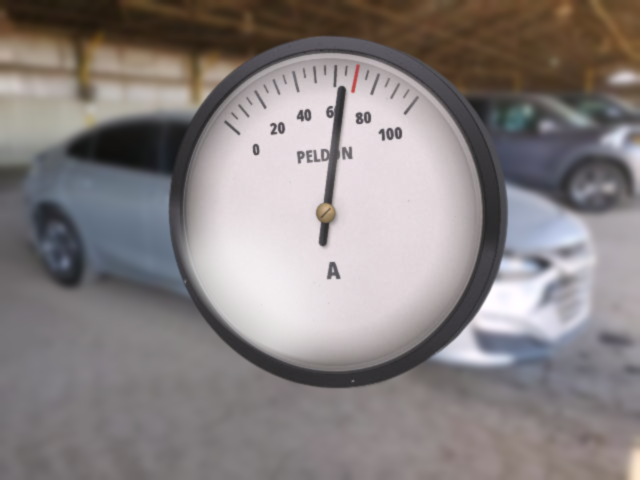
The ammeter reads 65,A
